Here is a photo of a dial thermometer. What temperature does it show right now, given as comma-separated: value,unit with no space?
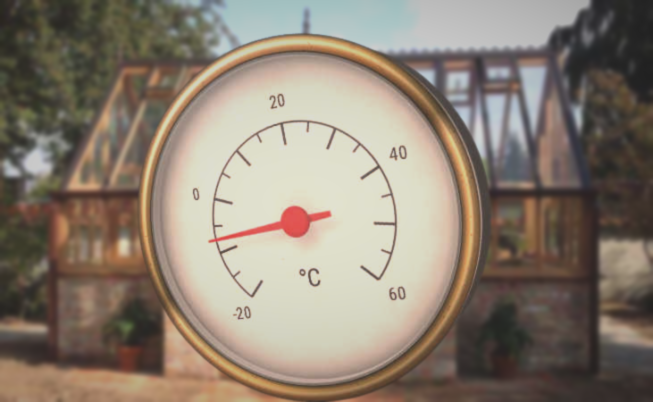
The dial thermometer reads -7.5,°C
